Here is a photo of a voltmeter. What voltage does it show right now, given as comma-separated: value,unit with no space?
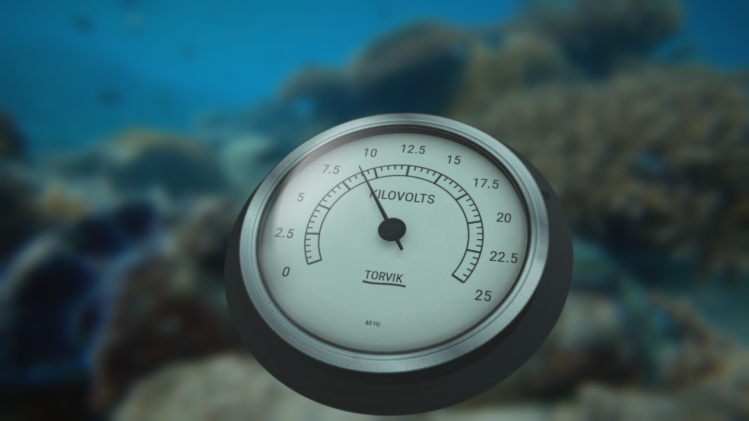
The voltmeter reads 9,kV
